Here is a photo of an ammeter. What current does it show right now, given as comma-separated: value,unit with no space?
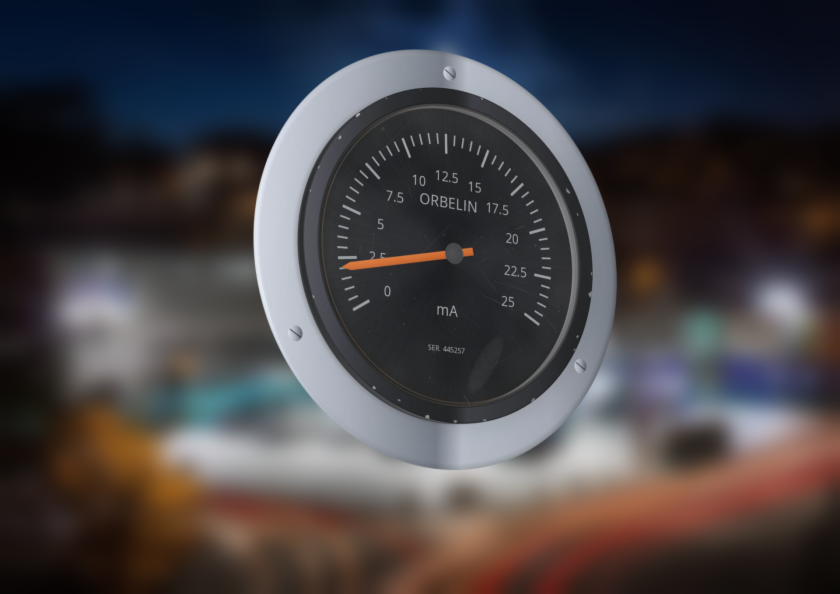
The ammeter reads 2,mA
